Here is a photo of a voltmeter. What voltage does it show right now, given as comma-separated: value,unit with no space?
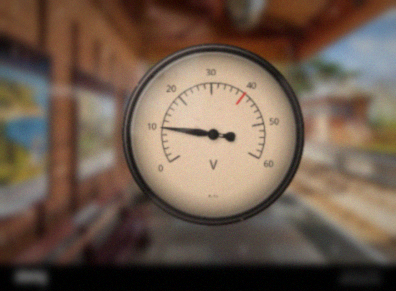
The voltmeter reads 10,V
